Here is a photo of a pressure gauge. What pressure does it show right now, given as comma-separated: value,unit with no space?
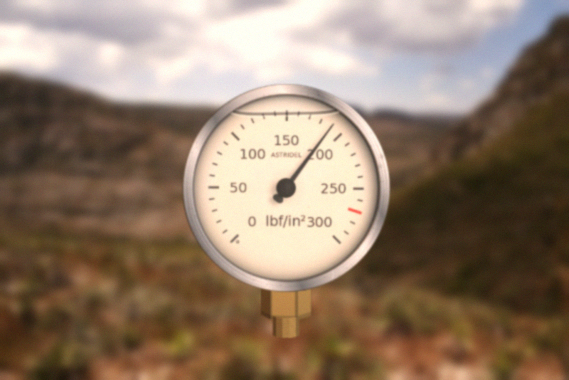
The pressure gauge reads 190,psi
